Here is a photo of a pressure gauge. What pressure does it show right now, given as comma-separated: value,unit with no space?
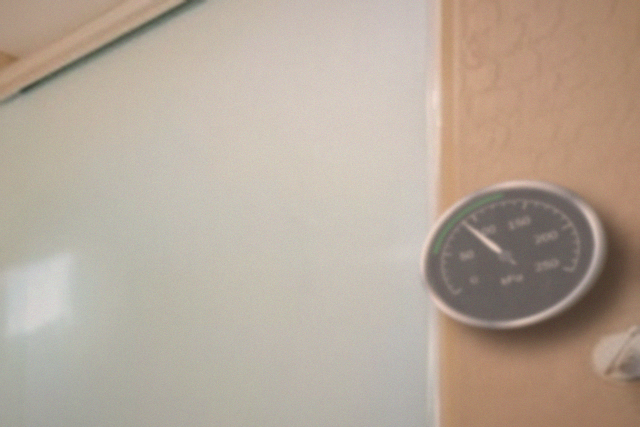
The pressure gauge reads 90,kPa
